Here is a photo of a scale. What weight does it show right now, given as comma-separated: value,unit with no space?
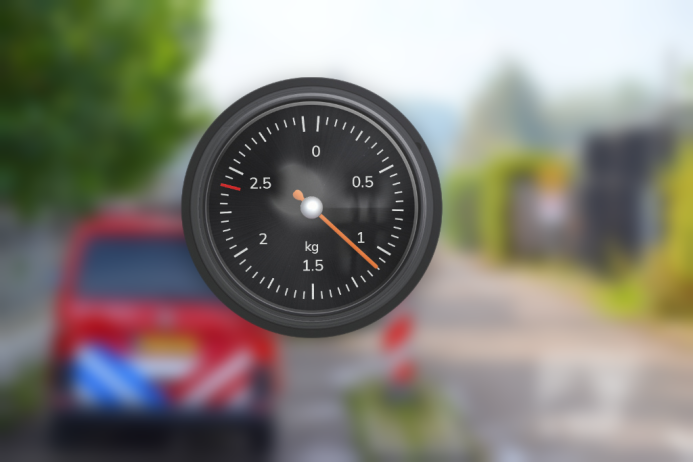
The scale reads 1.1,kg
